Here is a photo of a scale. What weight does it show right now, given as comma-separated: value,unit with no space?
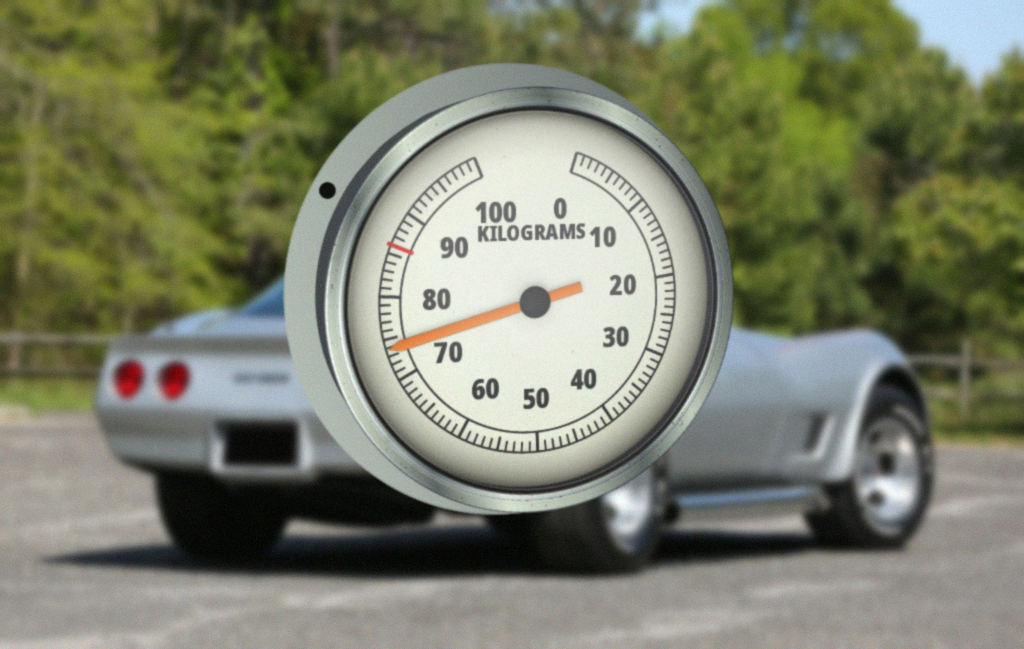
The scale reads 74,kg
